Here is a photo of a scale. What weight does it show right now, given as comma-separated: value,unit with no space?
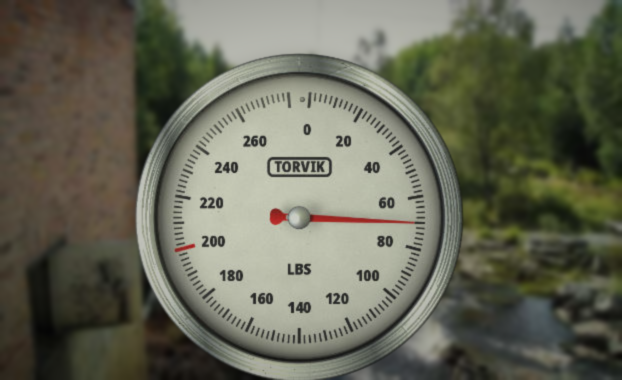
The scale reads 70,lb
